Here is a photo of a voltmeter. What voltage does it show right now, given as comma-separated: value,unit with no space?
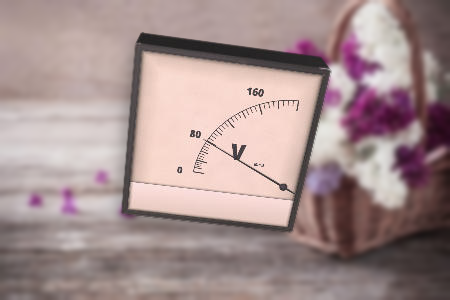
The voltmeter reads 80,V
